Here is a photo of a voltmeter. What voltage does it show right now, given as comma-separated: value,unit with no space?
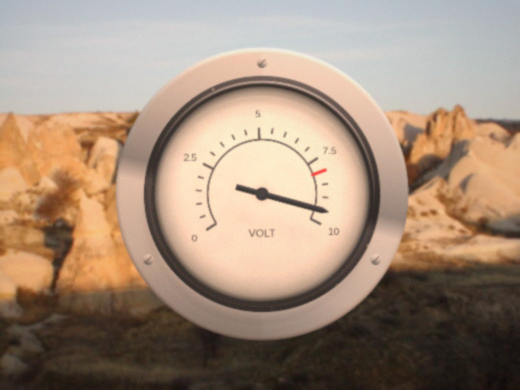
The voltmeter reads 9.5,V
